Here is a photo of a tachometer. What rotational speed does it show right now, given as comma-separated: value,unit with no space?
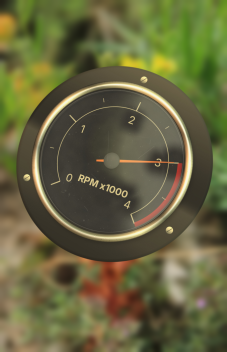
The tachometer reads 3000,rpm
